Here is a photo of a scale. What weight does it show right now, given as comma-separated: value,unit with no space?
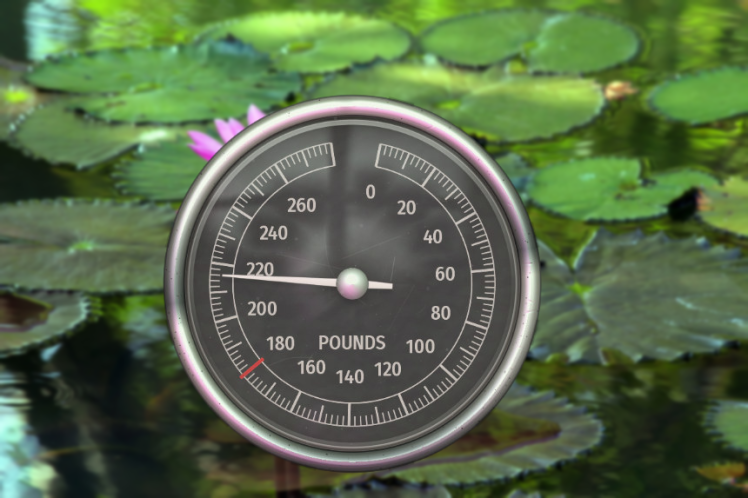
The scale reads 216,lb
